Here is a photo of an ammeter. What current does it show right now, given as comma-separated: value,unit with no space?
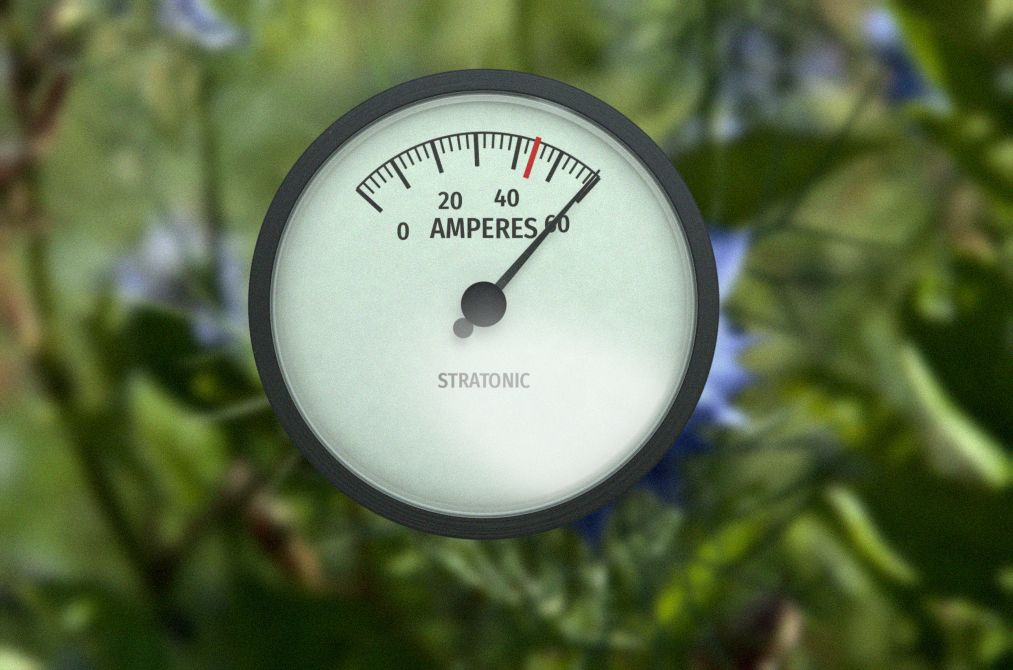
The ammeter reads 59,A
